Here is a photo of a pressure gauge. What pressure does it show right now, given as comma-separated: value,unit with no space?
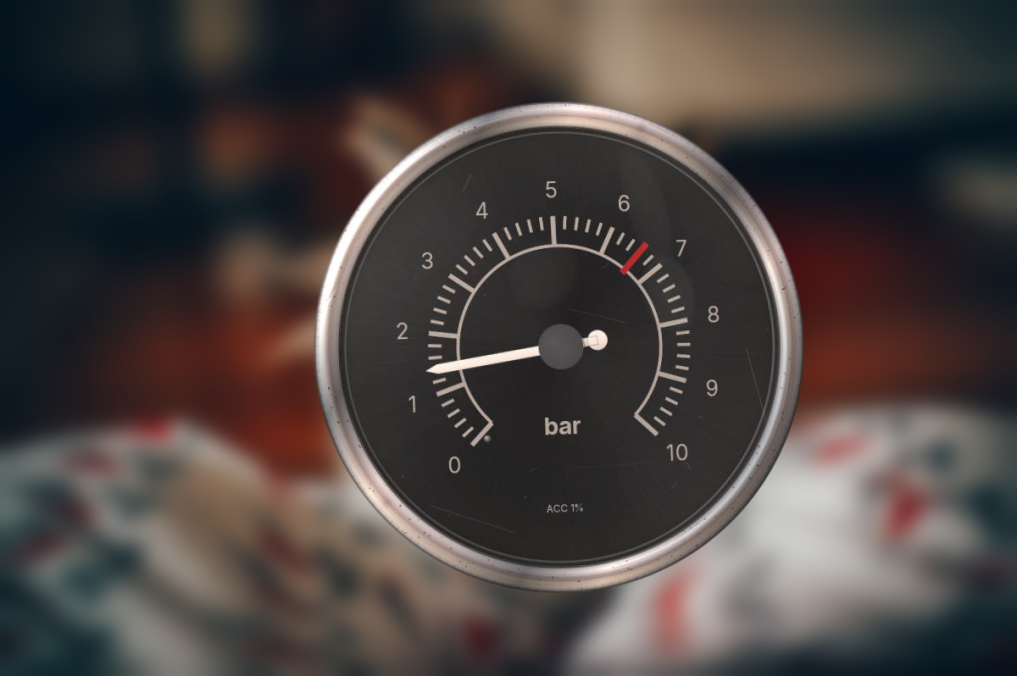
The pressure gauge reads 1.4,bar
